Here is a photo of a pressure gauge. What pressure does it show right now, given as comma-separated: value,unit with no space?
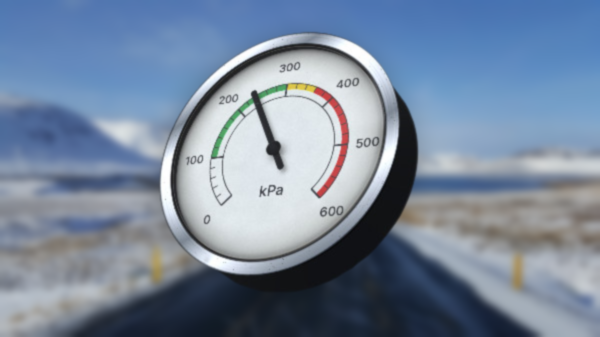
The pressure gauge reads 240,kPa
